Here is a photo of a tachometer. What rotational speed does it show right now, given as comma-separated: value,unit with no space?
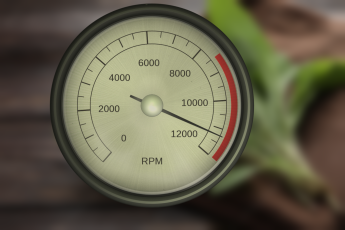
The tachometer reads 11250,rpm
